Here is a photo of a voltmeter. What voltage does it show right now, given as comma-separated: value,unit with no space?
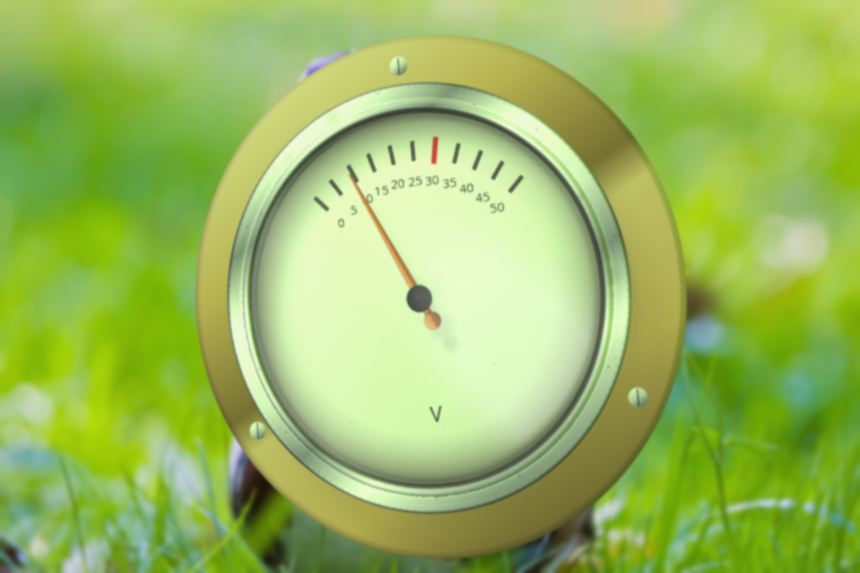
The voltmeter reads 10,V
